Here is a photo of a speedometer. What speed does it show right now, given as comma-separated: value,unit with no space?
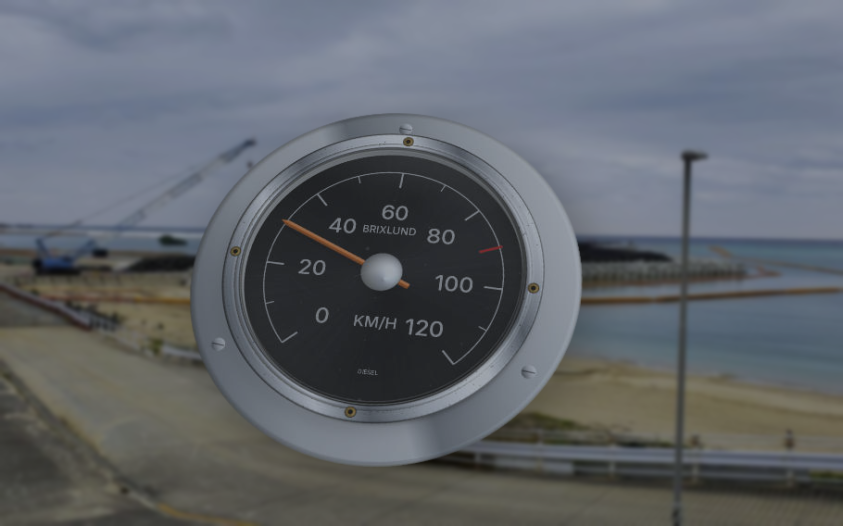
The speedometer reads 30,km/h
